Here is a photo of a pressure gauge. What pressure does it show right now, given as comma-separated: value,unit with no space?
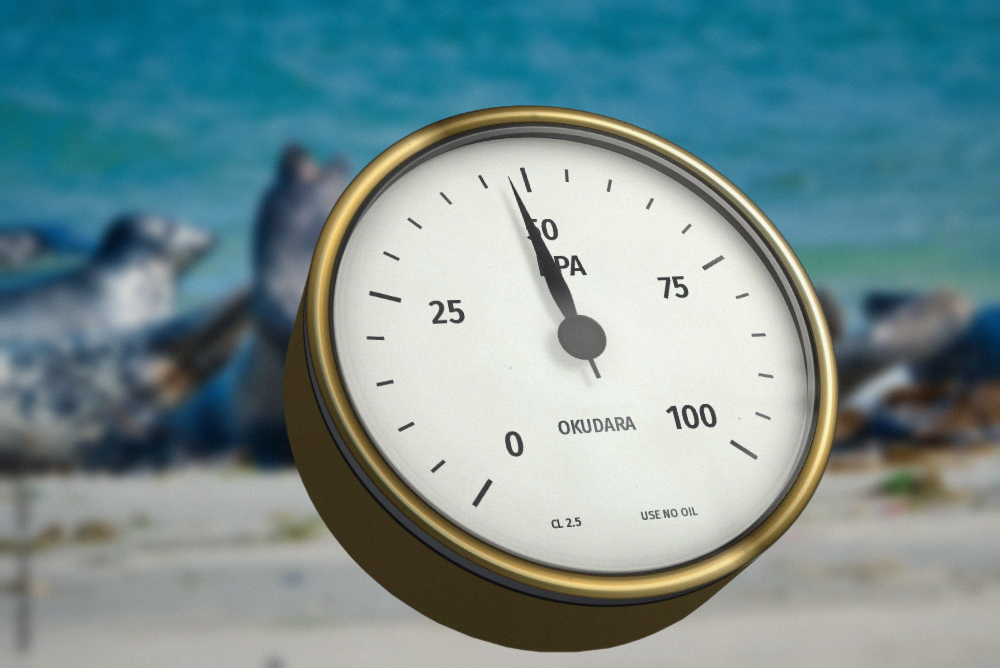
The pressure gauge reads 47.5,kPa
